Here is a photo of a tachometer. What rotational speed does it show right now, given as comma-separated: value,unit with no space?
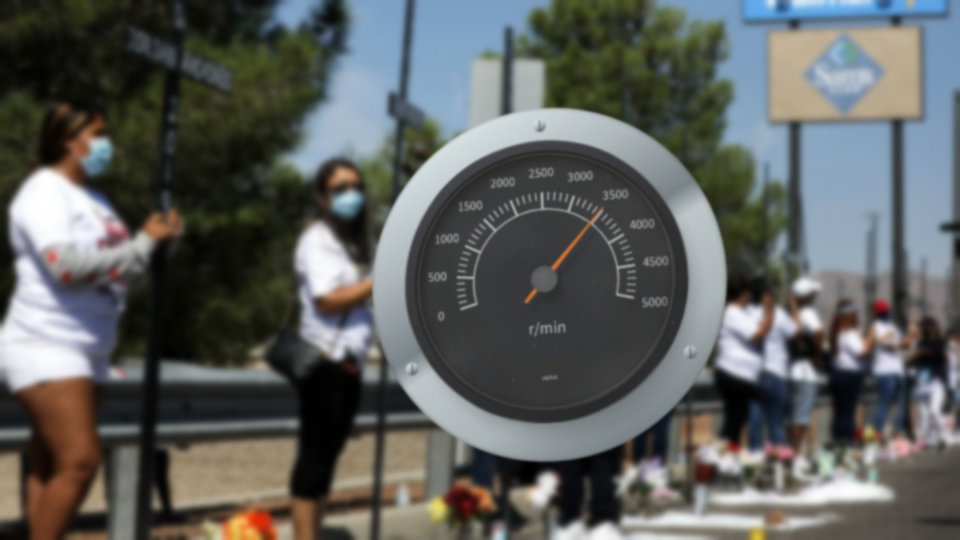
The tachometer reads 3500,rpm
